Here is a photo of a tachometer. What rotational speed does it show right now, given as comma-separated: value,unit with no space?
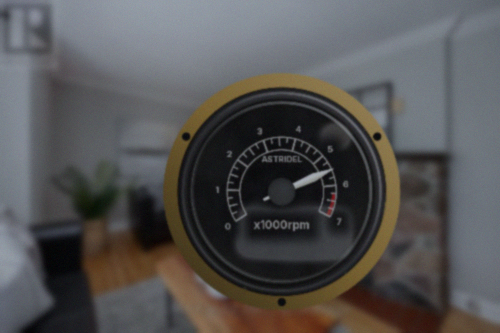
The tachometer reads 5500,rpm
